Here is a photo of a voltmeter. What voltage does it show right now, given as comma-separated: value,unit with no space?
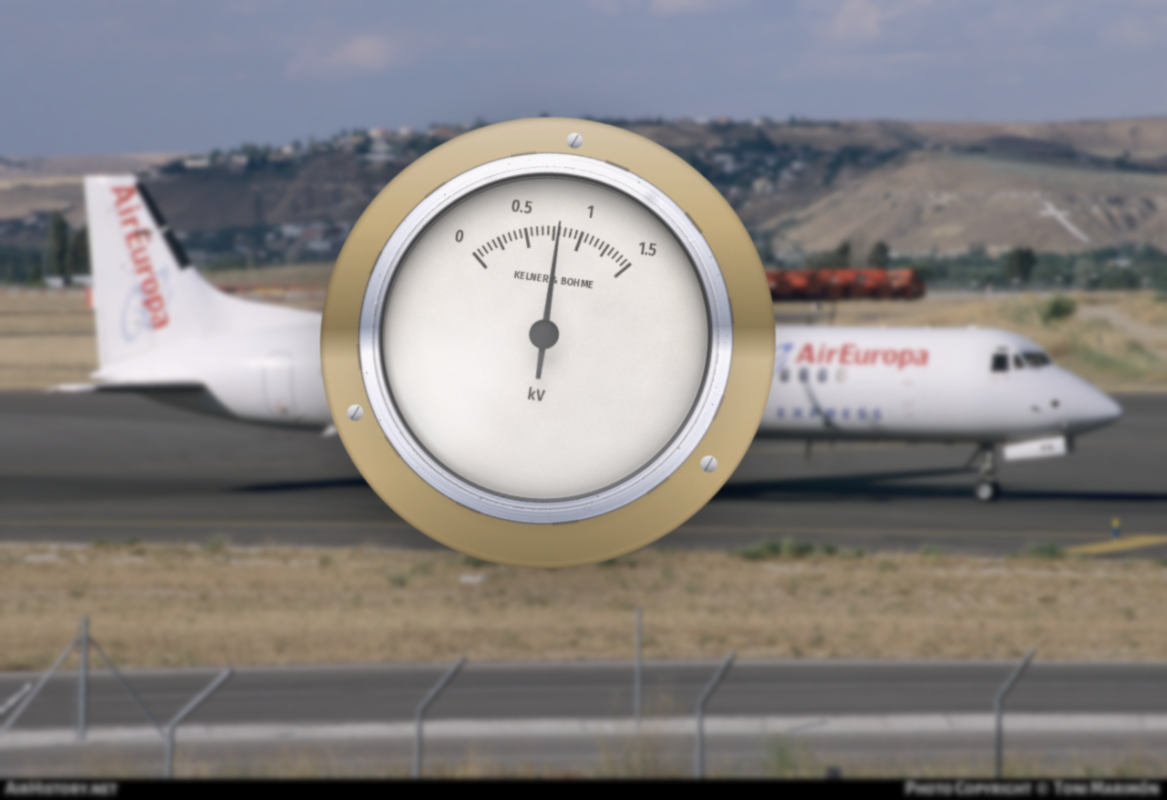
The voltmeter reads 0.8,kV
